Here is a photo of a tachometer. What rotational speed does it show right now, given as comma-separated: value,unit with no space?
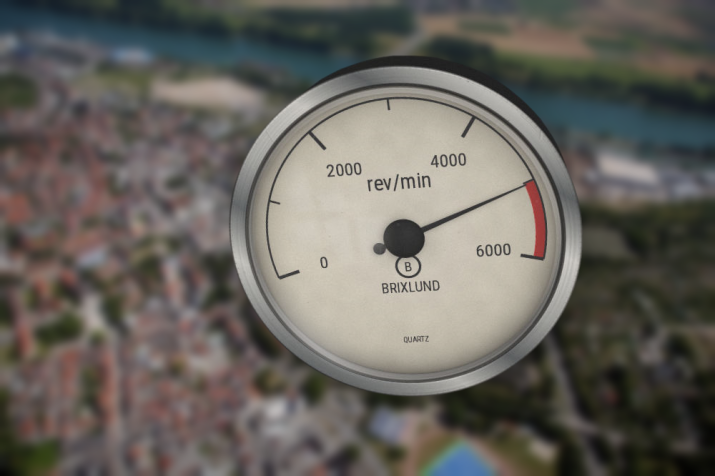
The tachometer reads 5000,rpm
